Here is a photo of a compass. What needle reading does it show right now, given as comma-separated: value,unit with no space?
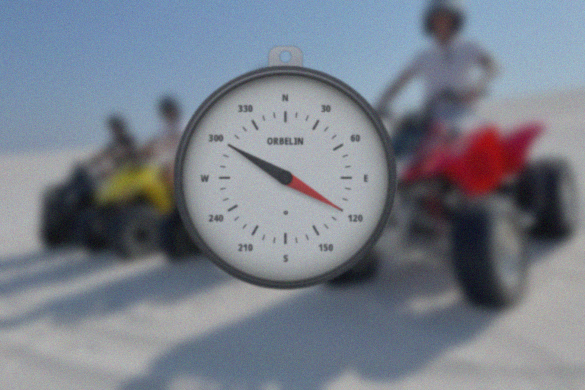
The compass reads 120,°
